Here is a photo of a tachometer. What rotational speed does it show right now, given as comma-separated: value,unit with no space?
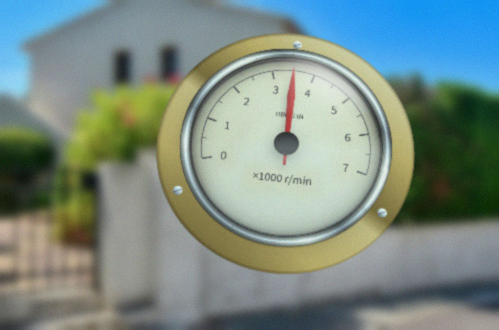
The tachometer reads 3500,rpm
